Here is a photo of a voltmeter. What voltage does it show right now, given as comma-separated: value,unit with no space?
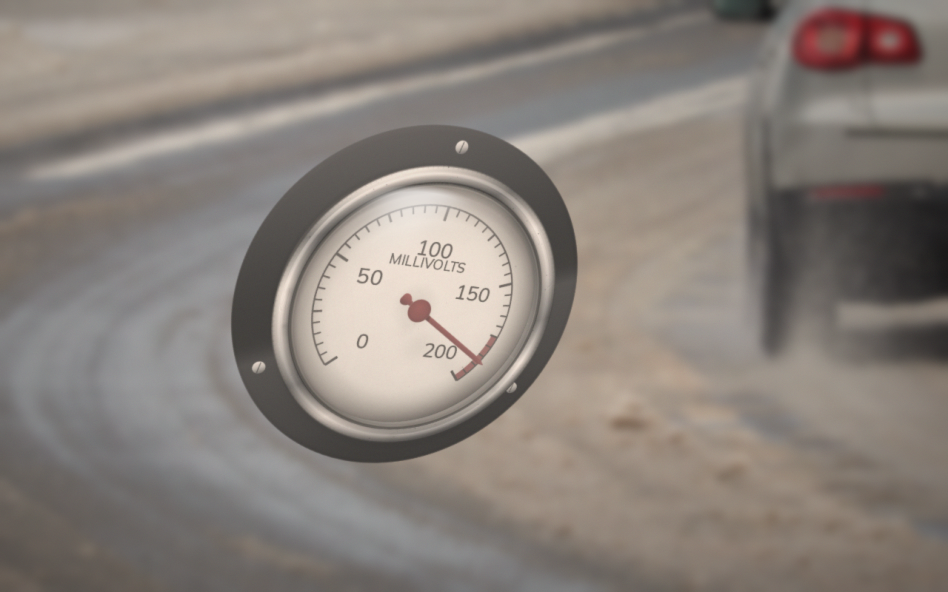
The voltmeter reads 187.5,mV
